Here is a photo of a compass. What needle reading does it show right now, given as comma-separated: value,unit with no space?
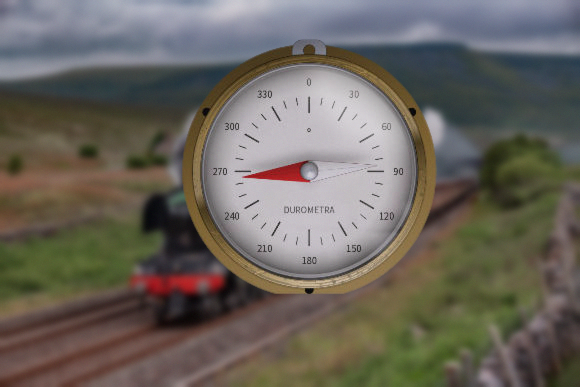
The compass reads 265,°
